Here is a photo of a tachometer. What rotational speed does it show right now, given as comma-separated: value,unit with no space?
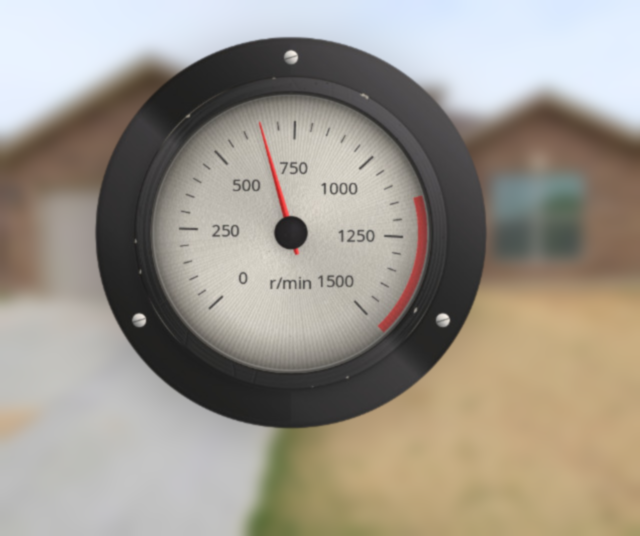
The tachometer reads 650,rpm
